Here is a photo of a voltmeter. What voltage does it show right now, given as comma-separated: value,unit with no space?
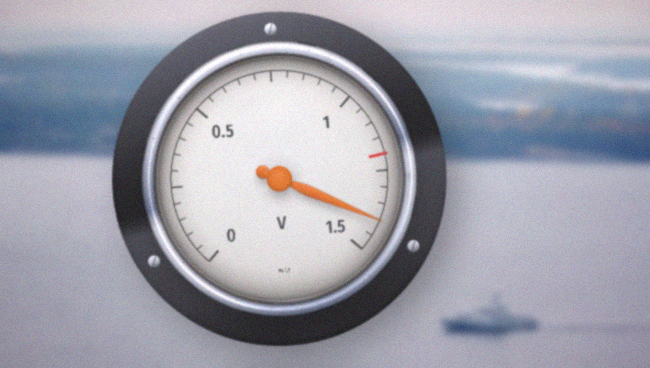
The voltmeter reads 1.4,V
